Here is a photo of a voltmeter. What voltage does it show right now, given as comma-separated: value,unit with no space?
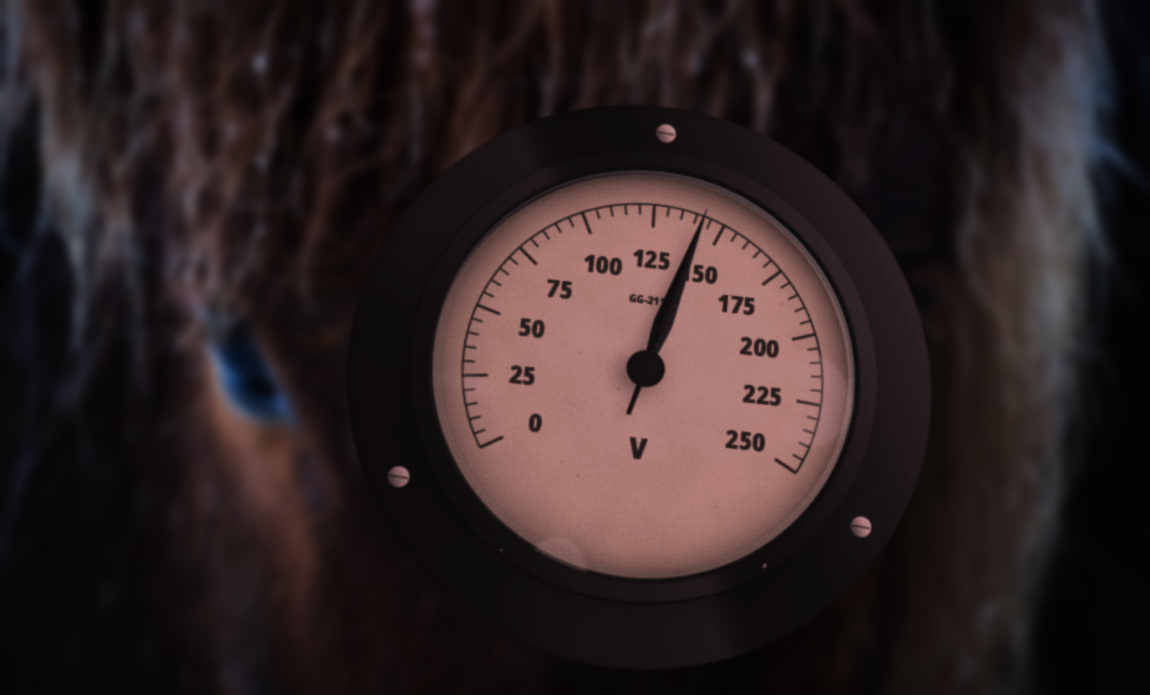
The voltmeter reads 142.5,V
